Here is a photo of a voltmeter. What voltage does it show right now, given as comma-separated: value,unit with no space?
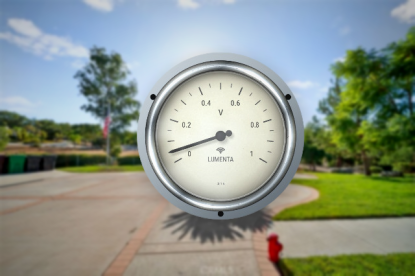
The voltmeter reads 0.05,V
